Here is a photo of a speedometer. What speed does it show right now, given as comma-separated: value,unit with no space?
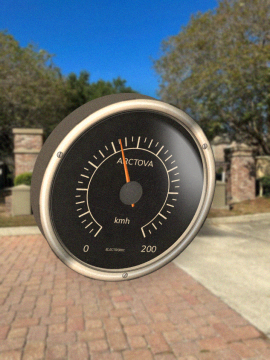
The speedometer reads 85,km/h
